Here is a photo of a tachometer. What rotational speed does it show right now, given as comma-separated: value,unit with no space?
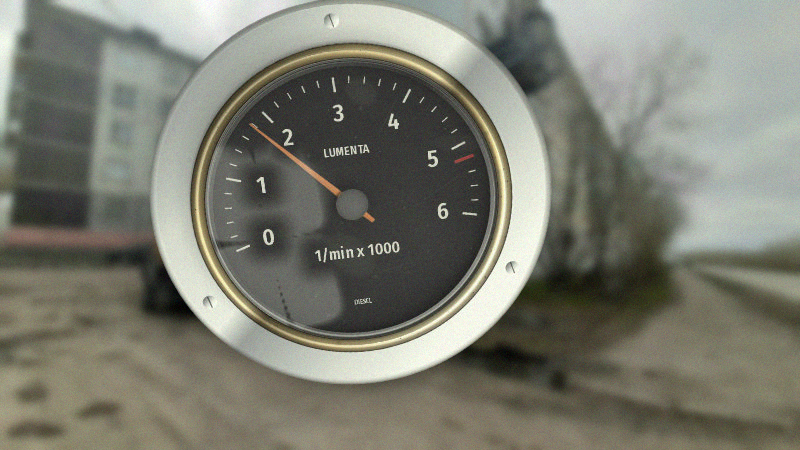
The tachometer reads 1800,rpm
